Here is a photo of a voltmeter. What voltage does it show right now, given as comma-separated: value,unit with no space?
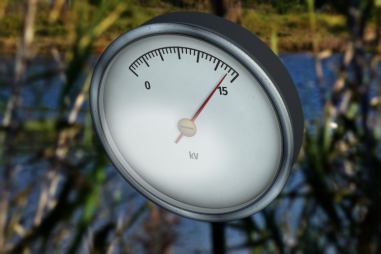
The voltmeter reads 14,kV
